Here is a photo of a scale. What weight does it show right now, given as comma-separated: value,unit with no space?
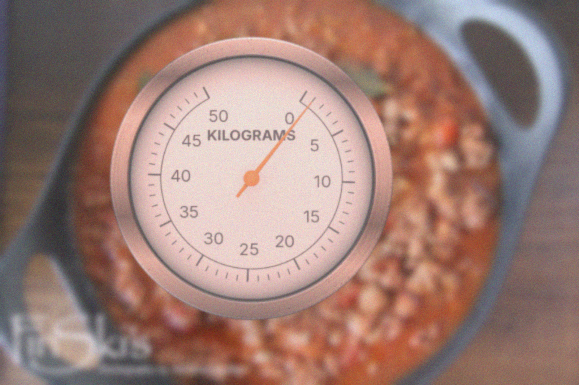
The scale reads 1,kg
